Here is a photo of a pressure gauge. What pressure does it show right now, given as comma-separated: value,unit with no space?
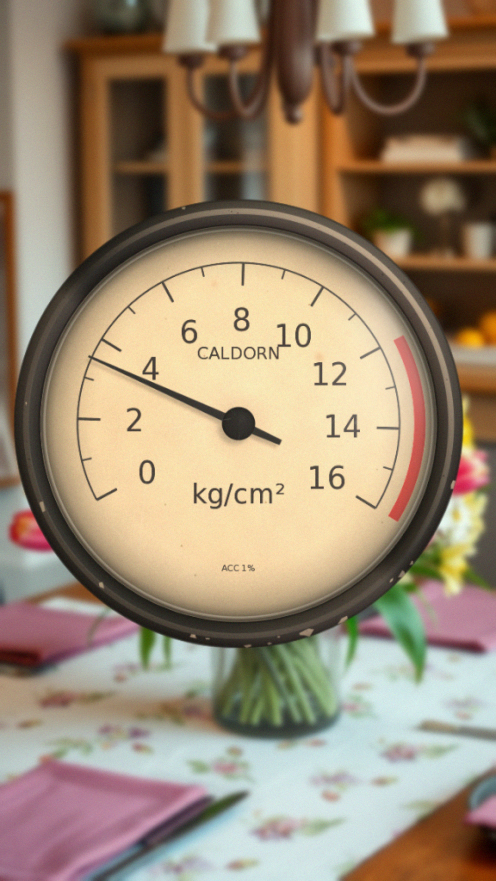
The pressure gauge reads 3.5,kg/cm²
